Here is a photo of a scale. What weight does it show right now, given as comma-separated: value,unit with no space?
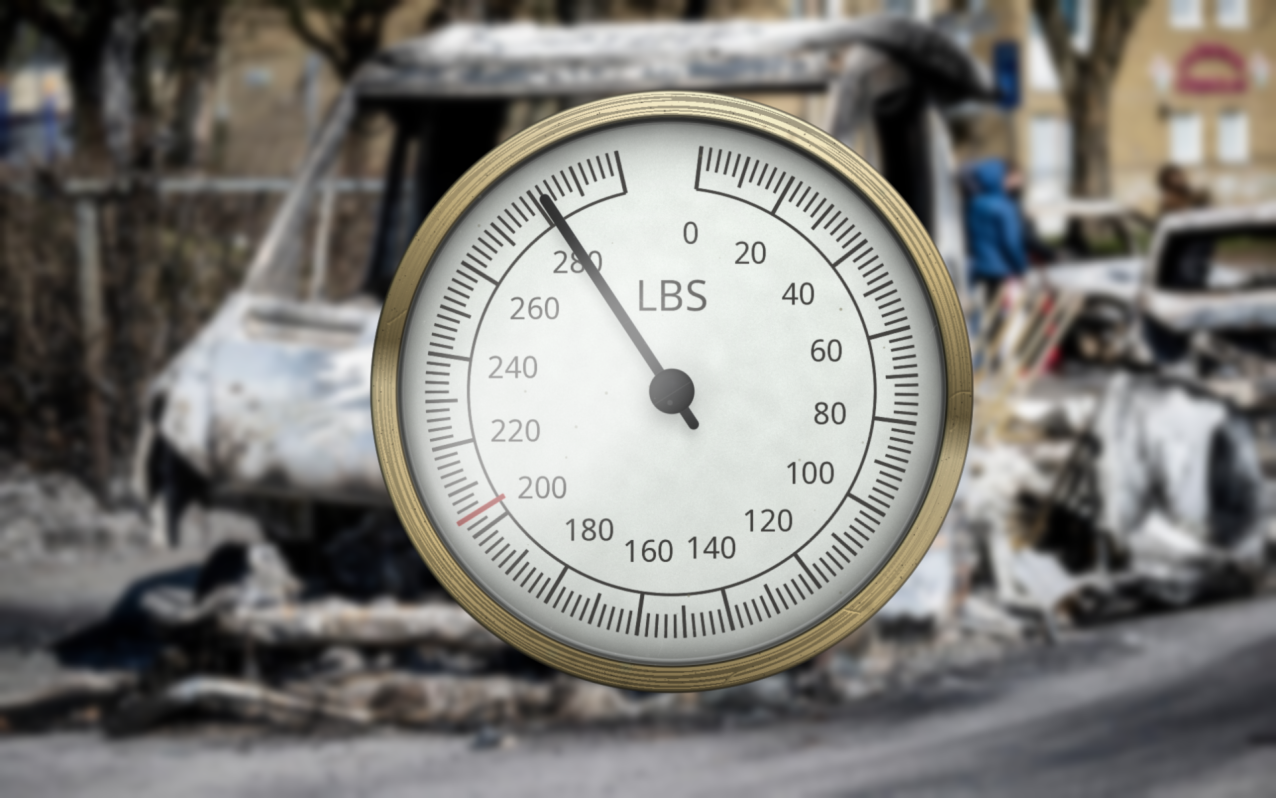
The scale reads 282,lb
